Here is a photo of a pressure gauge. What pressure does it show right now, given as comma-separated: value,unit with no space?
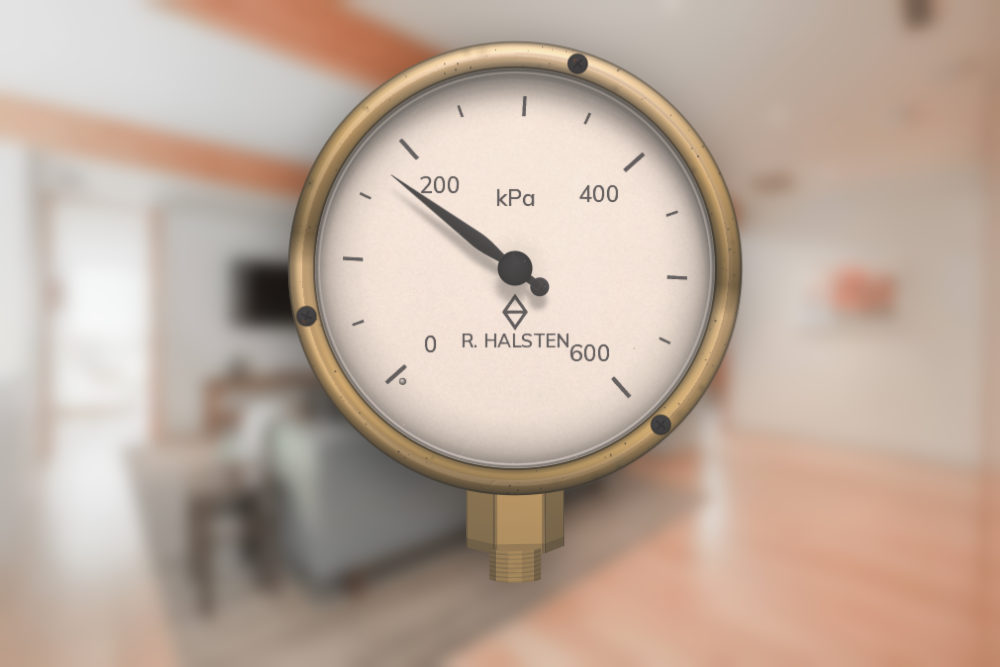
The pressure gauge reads 175,kPa
